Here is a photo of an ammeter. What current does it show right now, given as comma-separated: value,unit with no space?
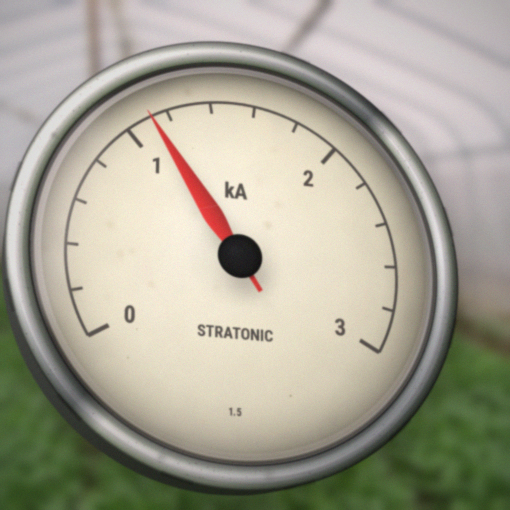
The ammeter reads 1.1,kA
